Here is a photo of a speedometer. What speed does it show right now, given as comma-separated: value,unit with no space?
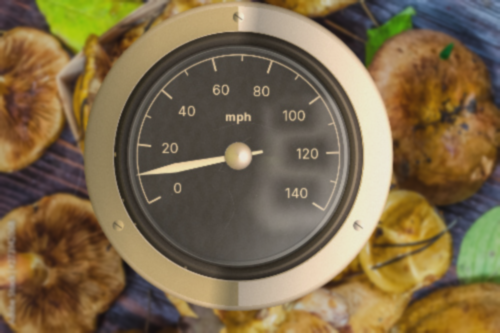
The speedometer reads 10,mph
